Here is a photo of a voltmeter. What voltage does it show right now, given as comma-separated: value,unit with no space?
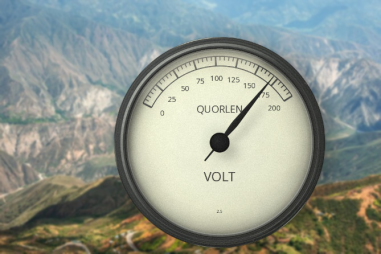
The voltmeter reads 170,V
